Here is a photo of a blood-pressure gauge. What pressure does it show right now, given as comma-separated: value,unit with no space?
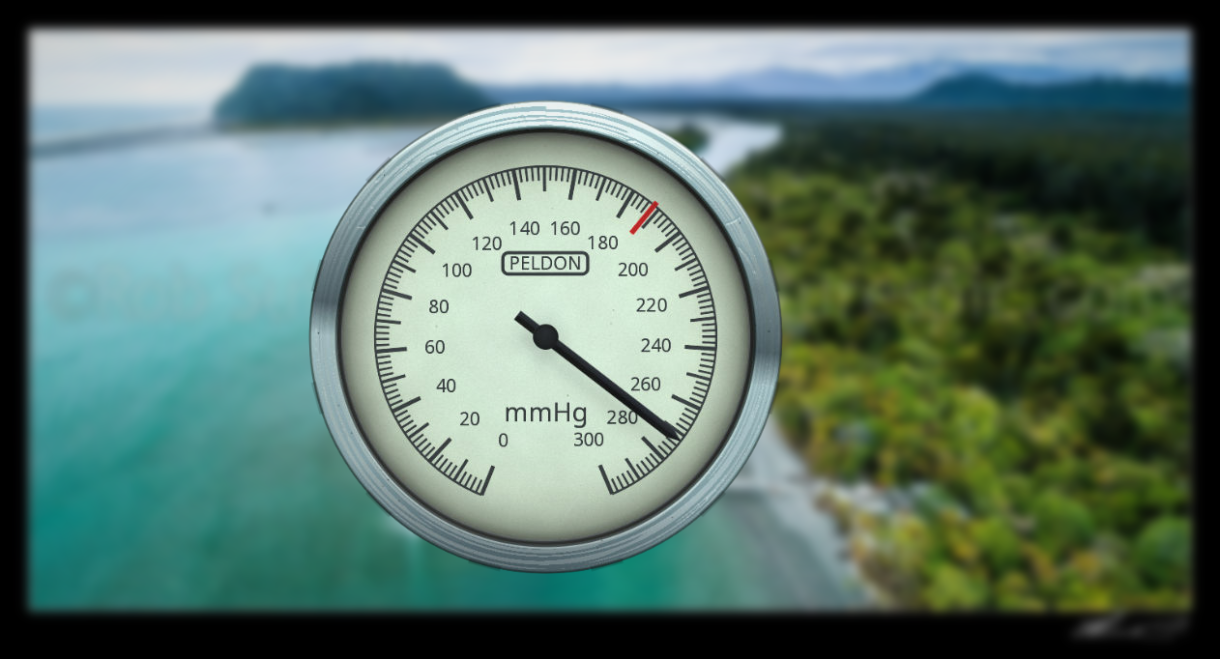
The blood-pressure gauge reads 272,mmHg
